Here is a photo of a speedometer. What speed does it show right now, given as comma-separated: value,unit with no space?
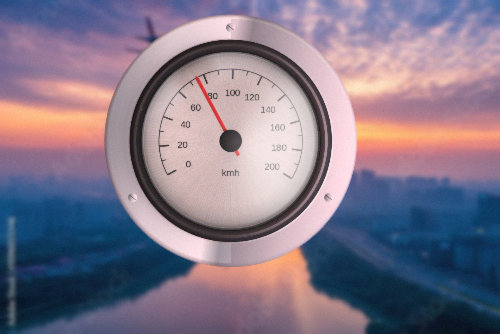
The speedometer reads 75,km/h
